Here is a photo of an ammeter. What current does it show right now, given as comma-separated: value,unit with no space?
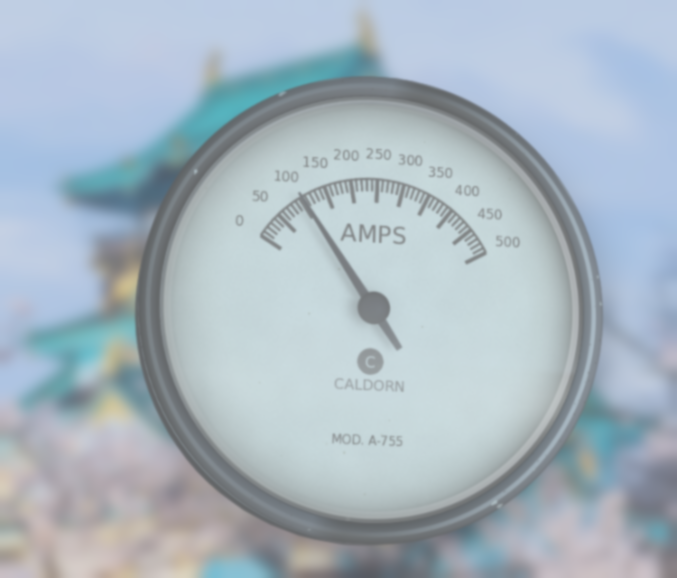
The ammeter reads 100,A
